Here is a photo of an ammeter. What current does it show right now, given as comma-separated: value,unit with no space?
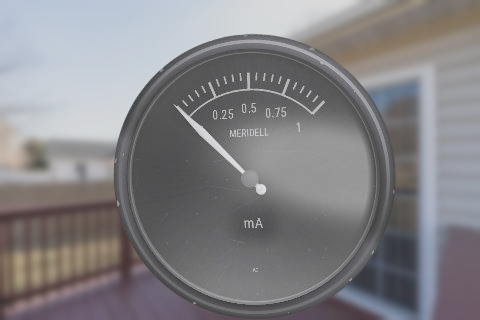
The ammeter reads 0,mA
